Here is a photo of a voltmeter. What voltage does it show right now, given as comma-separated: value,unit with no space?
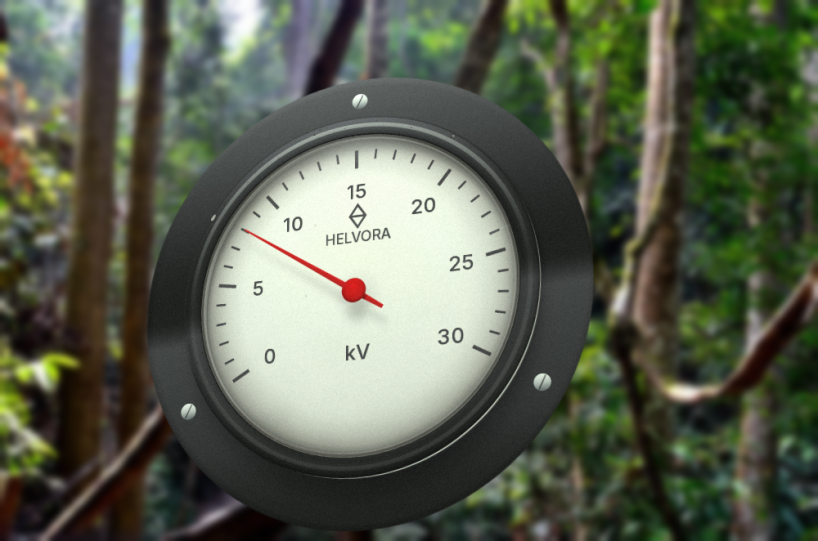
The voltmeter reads 8,kV
